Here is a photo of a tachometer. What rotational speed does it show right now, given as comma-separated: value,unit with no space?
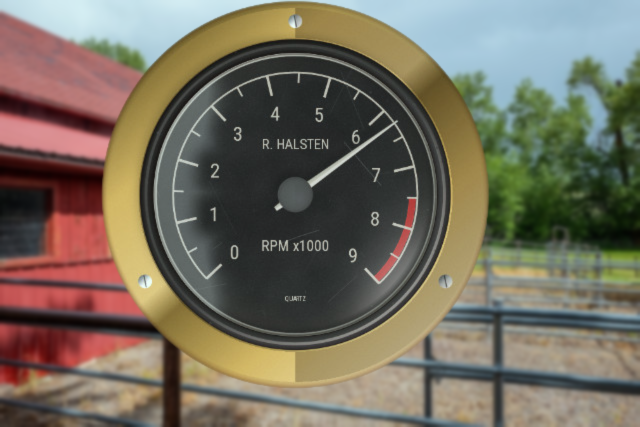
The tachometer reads 6250,rpm
